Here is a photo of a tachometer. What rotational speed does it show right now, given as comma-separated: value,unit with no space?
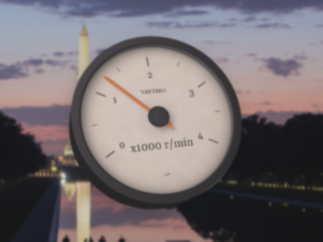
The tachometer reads 1250,rpm
